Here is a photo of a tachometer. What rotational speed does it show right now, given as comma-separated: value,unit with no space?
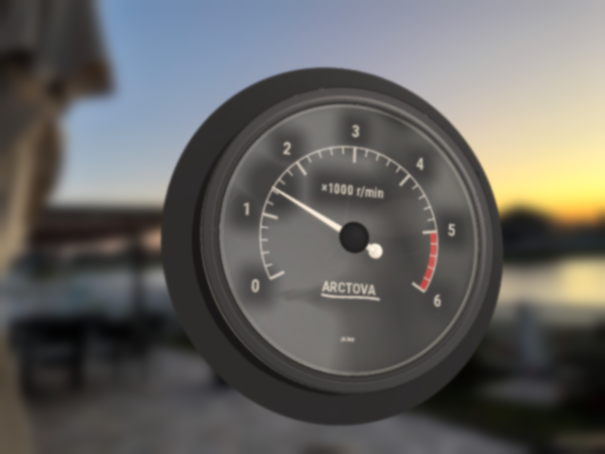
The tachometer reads 1400,rpm
